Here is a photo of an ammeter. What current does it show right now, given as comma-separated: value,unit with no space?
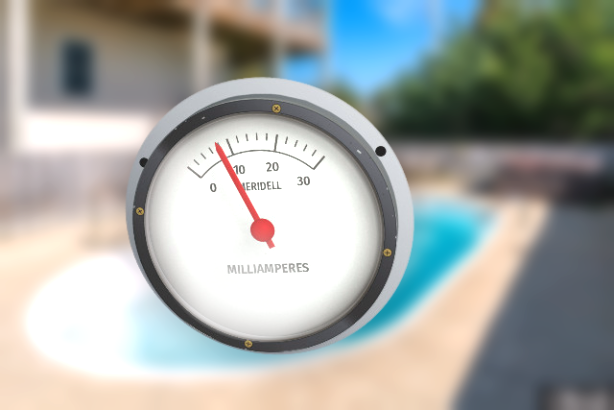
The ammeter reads 8,mA
